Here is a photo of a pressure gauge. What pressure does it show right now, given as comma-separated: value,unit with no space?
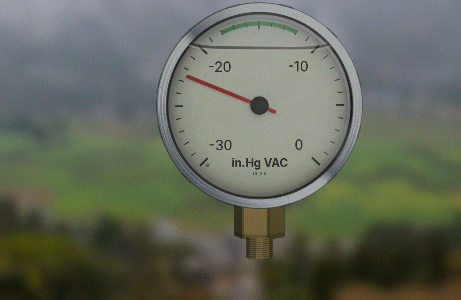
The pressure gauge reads -22.5,inHg
